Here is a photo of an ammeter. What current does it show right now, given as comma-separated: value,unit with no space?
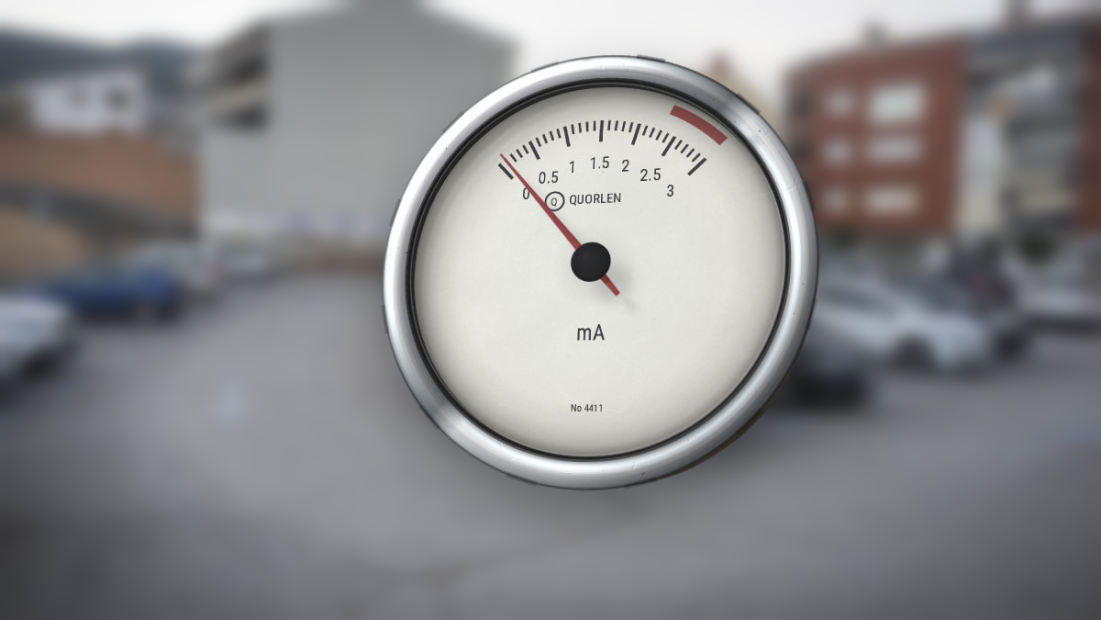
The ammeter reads 0.1,mA
